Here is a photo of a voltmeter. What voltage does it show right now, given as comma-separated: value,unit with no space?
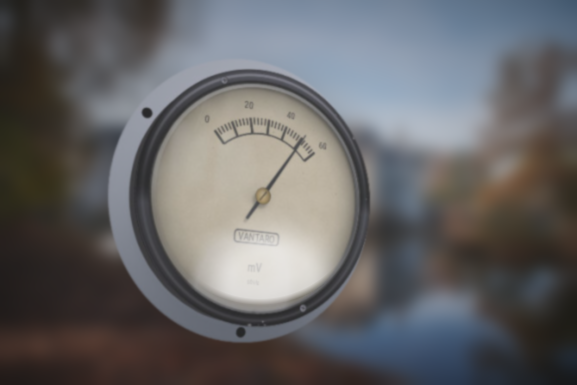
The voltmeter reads 50,mV
